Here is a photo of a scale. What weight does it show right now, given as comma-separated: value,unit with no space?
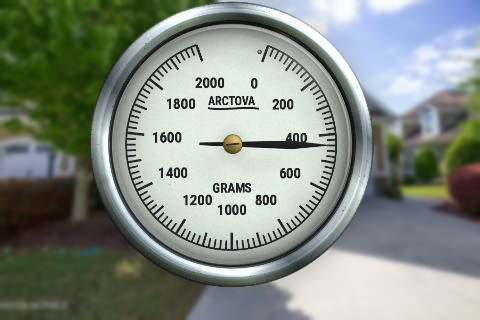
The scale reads 440,g
